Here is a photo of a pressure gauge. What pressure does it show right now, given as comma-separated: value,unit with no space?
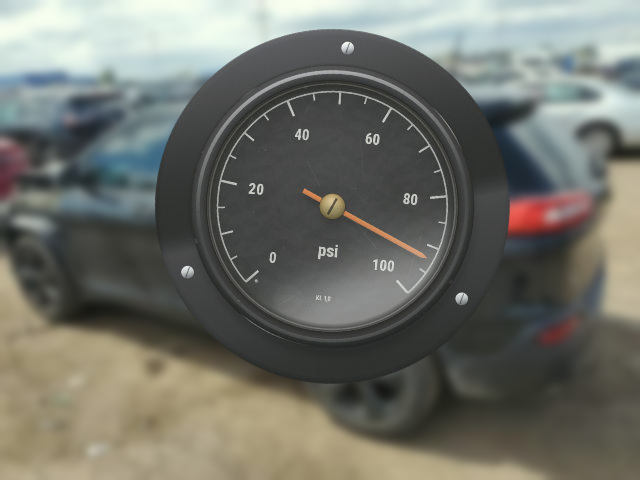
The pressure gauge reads 92.5,psi
